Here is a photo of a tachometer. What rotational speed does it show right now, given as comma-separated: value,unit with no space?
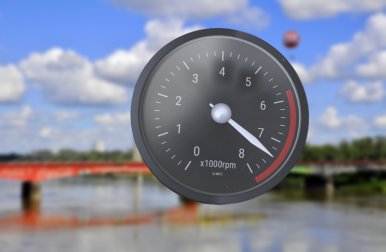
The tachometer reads 7400,rpm
